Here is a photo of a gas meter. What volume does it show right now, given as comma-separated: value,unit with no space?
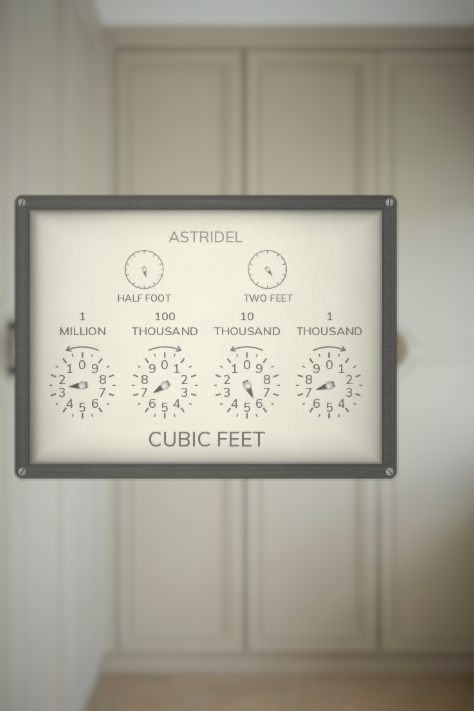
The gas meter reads 265700,ft³
